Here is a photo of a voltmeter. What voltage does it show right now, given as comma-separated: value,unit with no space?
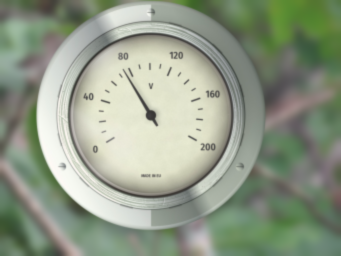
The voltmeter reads 75,V
